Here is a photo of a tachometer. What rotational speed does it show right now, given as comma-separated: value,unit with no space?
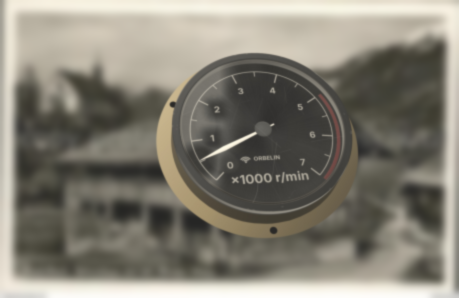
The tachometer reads 500,rpm
